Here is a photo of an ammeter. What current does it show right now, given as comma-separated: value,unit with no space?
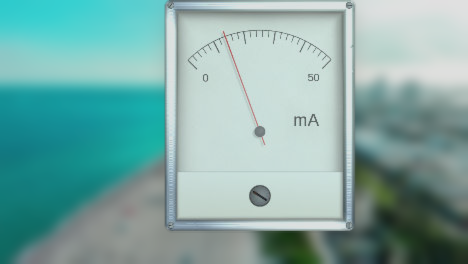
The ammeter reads 14,mA
